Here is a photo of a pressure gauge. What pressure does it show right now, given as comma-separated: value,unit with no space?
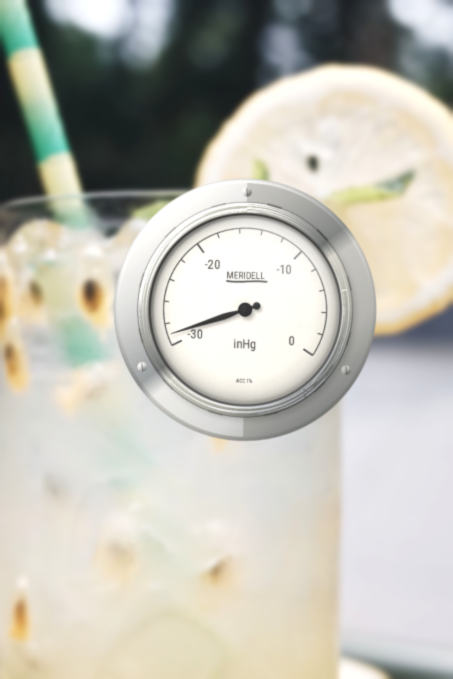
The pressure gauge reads -29,inHg
